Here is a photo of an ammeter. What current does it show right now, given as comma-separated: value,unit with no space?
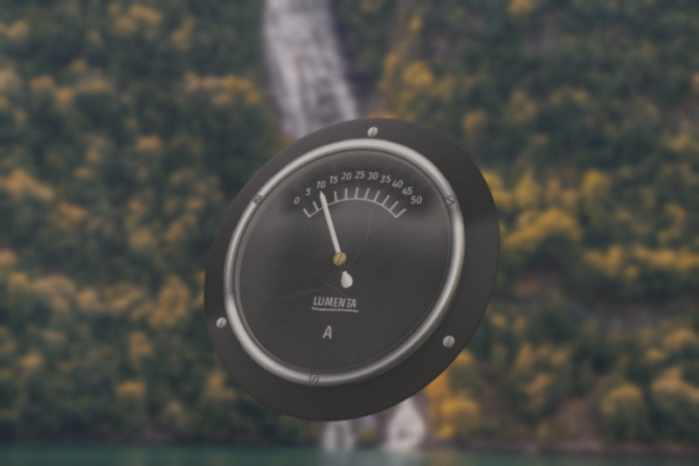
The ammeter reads 10,A
